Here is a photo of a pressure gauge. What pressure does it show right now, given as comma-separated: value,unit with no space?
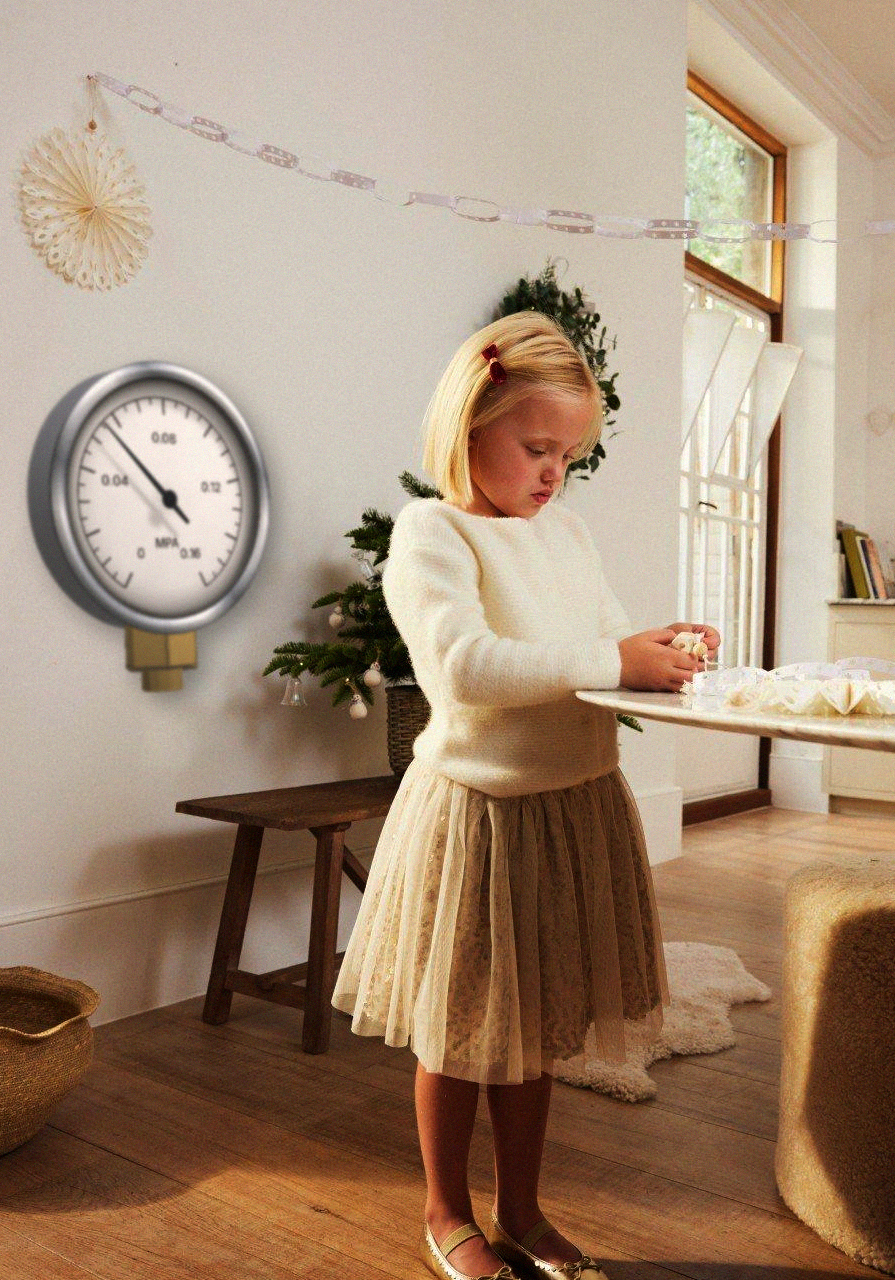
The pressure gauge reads 0.055,MPa
